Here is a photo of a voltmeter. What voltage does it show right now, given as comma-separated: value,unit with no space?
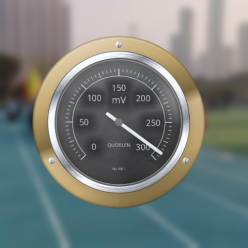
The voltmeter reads 290,mV
